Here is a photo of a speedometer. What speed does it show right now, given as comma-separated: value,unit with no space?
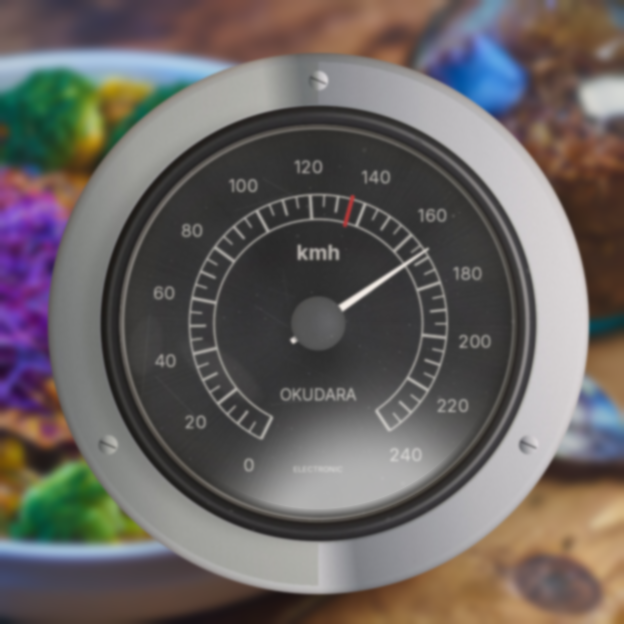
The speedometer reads 167.5,km/h
